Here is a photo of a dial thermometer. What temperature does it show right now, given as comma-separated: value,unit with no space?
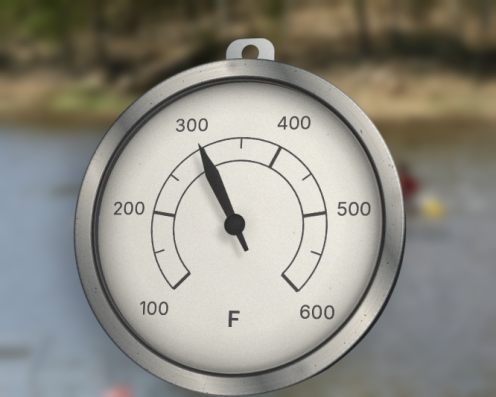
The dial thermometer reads 300,°F
